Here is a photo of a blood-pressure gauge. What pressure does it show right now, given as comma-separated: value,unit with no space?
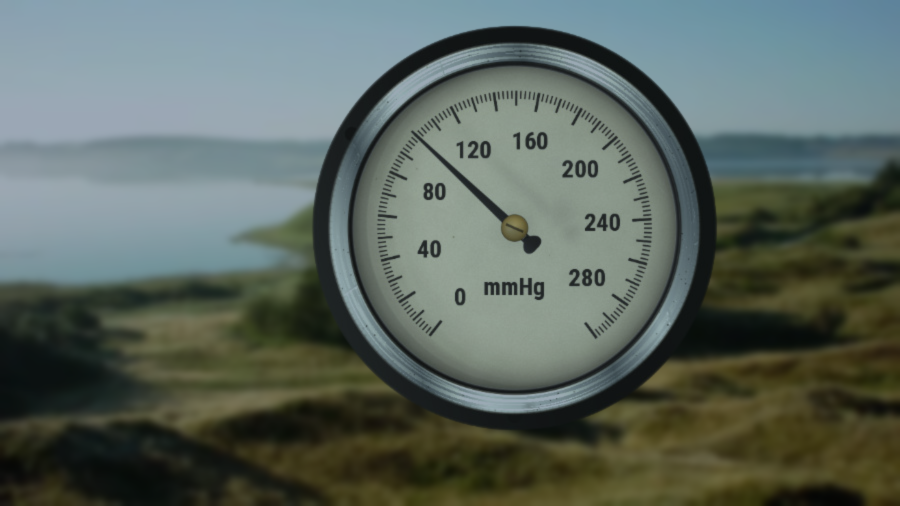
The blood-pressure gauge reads 100,mmHg
